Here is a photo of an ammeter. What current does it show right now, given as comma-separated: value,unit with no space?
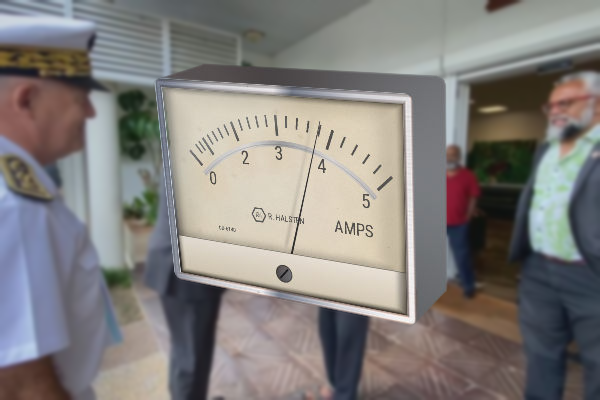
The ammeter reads 3.8,A
